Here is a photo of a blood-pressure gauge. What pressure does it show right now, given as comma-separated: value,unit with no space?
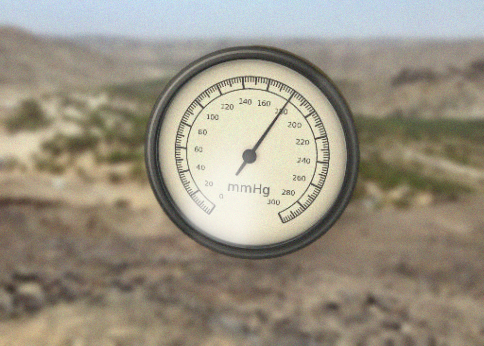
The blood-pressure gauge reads 180,mmHg
